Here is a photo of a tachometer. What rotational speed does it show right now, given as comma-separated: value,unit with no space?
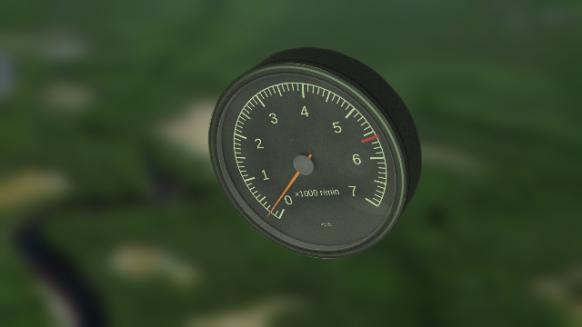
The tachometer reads 200,rpm
